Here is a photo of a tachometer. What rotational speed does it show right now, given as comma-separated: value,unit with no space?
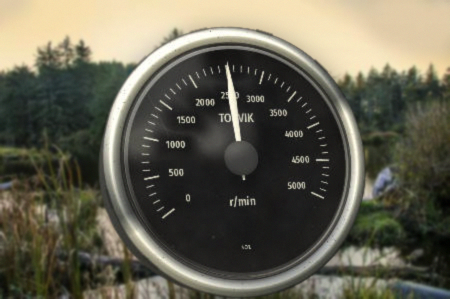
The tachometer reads 2500,rpm
